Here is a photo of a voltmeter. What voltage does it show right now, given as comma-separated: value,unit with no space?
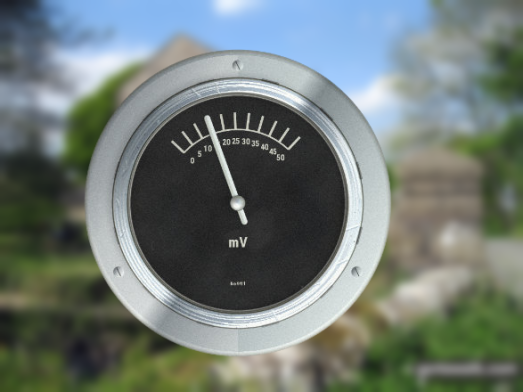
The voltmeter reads 15,mV
